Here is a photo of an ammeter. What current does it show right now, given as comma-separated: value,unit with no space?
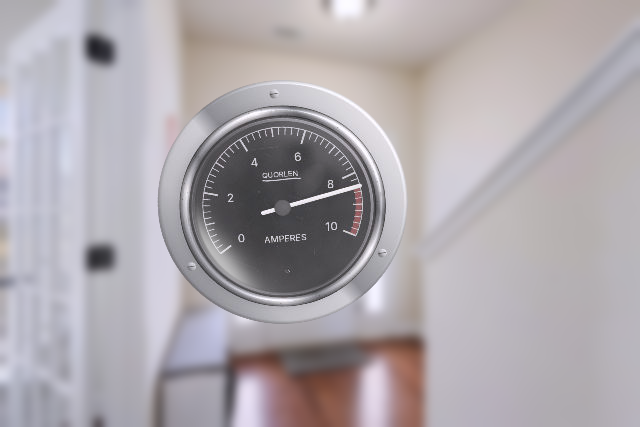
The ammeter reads 8.4,A
